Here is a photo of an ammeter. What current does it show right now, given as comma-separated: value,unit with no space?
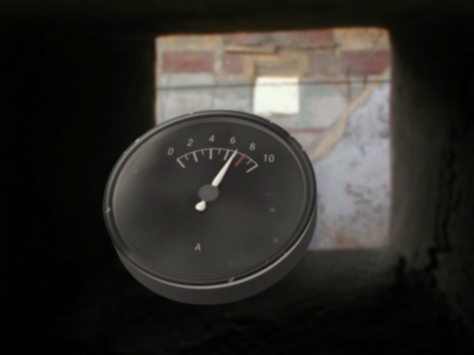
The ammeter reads 7,A
